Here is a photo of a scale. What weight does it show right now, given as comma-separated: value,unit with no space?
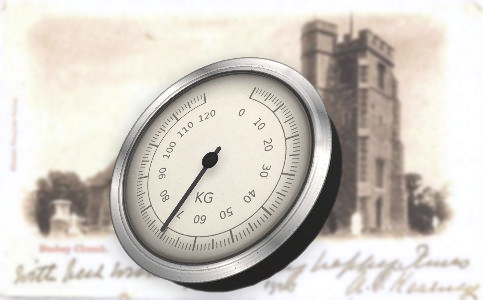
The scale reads 70,kg
